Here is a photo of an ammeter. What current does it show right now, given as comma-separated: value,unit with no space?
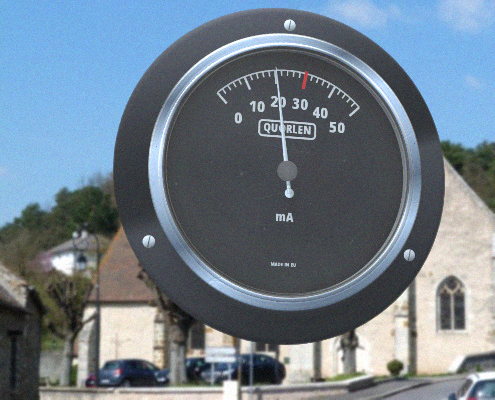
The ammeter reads 20,mA
